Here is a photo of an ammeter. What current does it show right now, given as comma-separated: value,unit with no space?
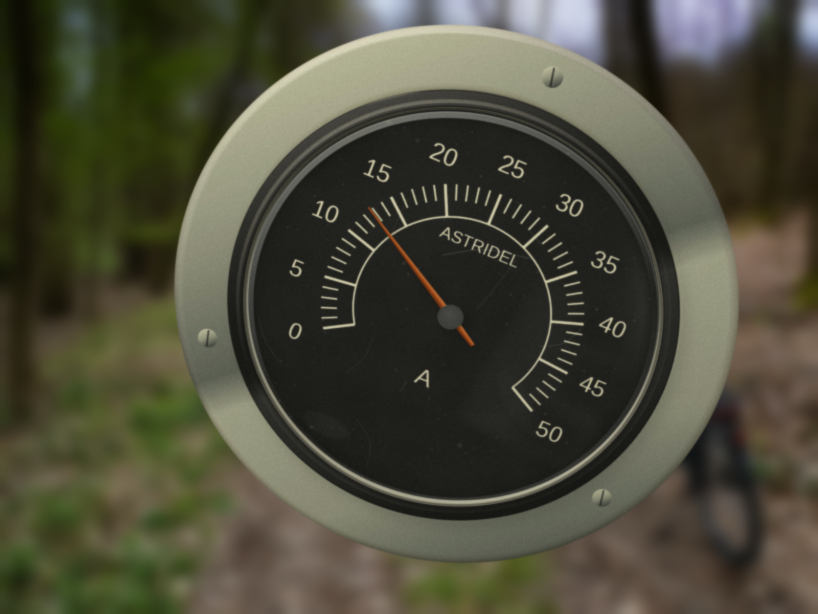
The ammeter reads 13,A
